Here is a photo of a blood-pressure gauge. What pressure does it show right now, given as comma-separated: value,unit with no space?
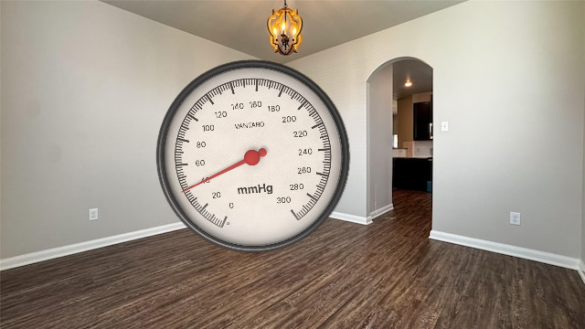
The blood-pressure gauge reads 40,mmHg
